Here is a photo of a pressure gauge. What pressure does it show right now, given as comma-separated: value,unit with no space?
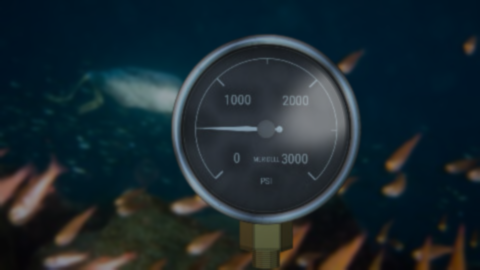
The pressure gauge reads 500,psi
